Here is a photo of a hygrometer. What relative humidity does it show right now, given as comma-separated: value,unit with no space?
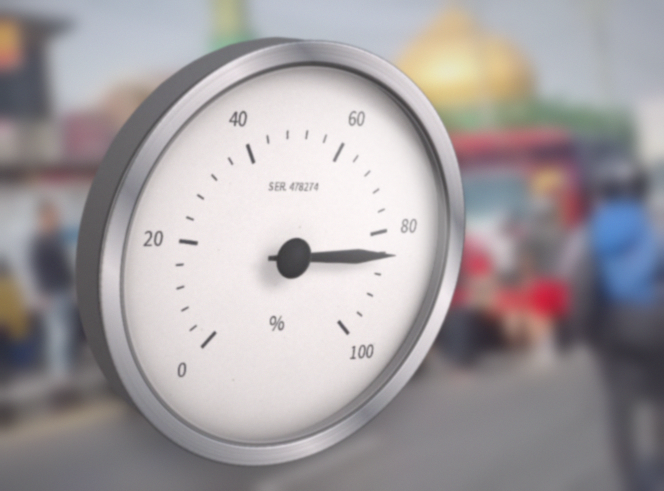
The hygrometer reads 84,%
